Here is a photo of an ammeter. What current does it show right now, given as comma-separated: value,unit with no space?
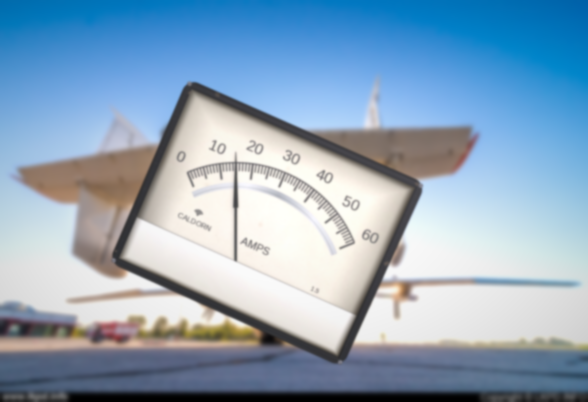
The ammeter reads 15,A
